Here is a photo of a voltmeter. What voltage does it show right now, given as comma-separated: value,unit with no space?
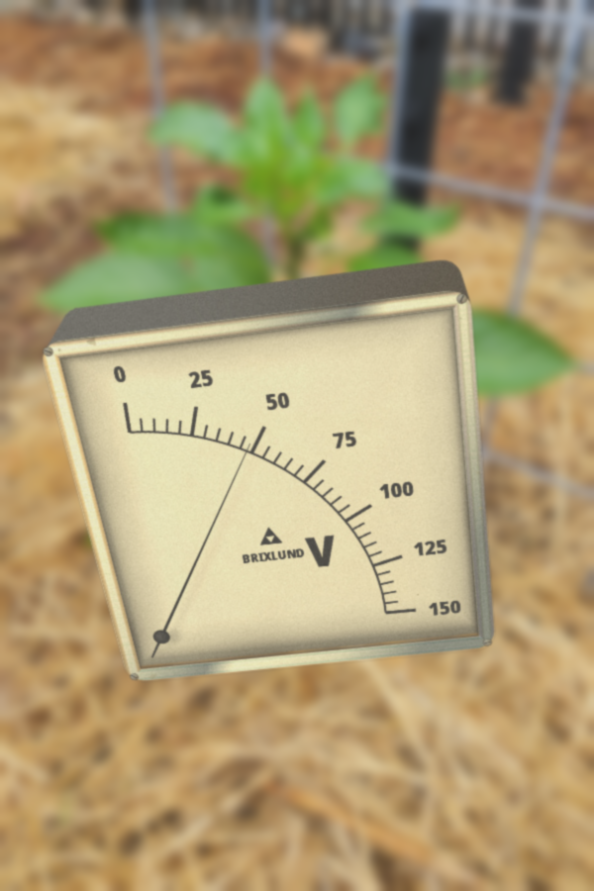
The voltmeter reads 47.5,V
